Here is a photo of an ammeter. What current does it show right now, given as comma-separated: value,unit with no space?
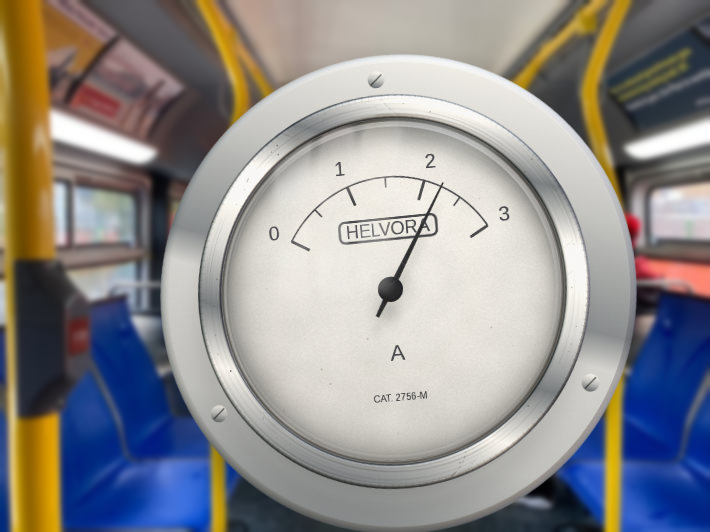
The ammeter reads 2.25,A
